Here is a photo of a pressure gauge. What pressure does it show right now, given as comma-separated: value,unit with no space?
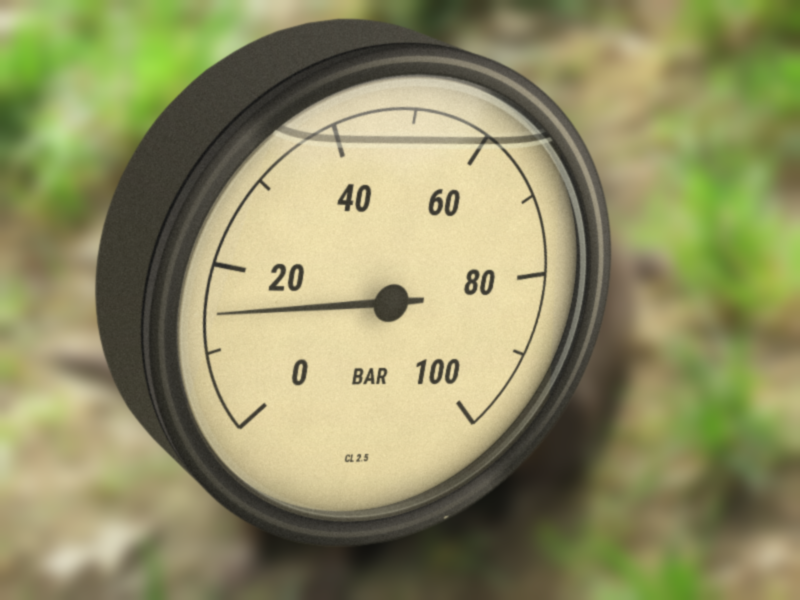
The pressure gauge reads 15,bar
